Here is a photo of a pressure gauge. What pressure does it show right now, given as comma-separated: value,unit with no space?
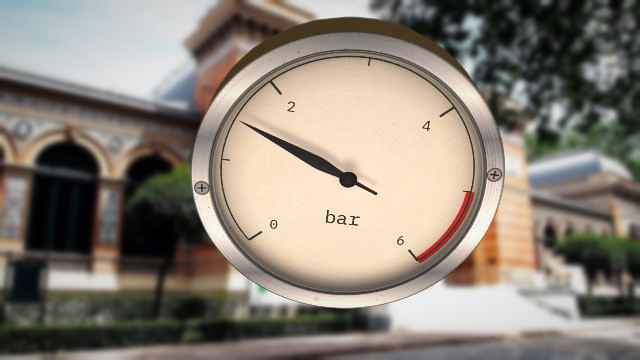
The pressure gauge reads 1.5,bar
